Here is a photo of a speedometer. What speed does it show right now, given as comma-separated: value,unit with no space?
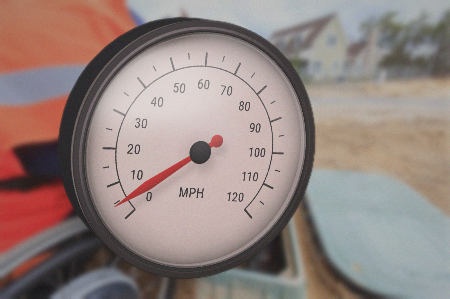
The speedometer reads 5,mph
